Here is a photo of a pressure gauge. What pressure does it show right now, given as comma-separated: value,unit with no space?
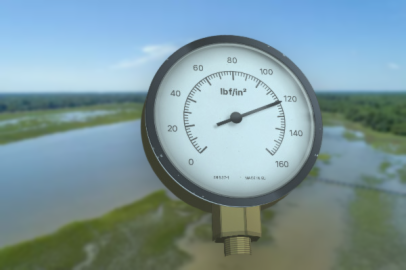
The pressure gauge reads 120,psi
